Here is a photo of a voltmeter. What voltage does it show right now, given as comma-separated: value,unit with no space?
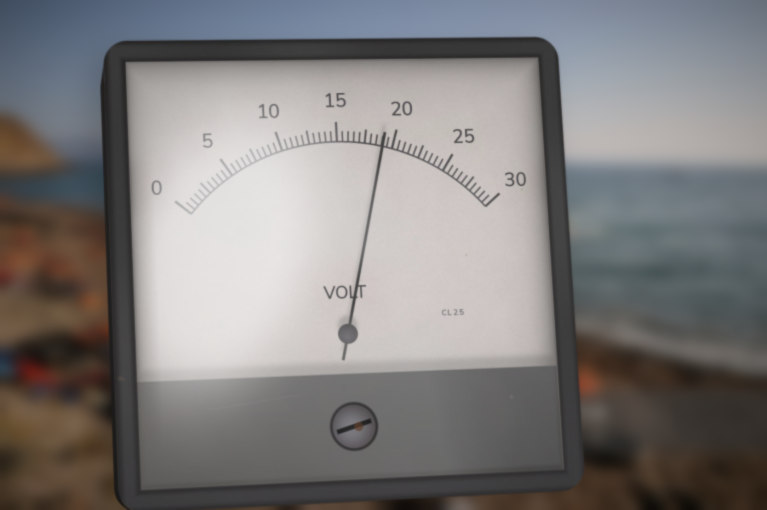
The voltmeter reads 19,V
